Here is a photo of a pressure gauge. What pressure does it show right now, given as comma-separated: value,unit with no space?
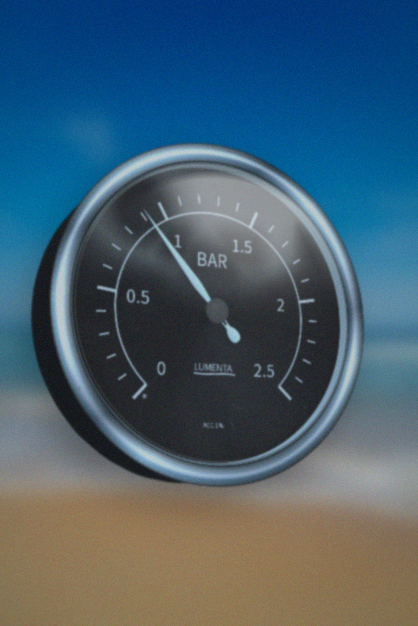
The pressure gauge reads 0.9,bar
